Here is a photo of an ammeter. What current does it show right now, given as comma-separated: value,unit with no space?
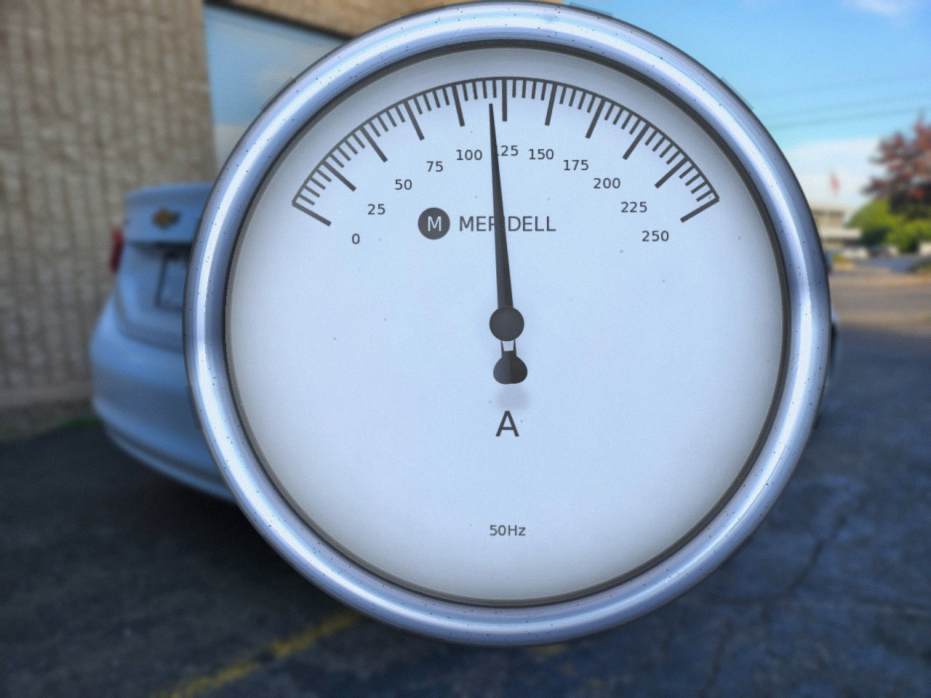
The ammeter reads 117.5,A
